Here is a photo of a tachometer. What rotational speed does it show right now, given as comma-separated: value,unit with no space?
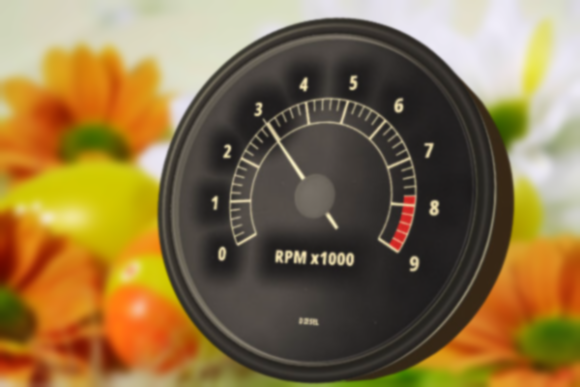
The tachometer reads 3000,rpm
